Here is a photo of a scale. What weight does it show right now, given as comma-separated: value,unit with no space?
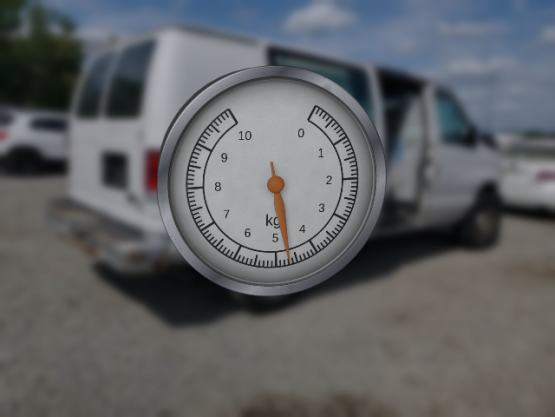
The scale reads 4.7,kg
